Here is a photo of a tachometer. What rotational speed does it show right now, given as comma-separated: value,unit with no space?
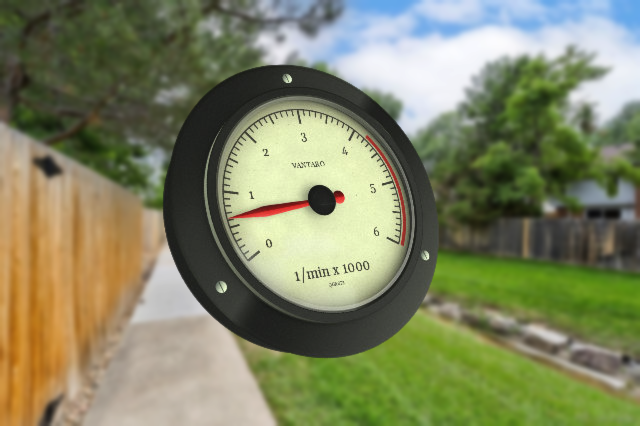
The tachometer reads 600,rpm
